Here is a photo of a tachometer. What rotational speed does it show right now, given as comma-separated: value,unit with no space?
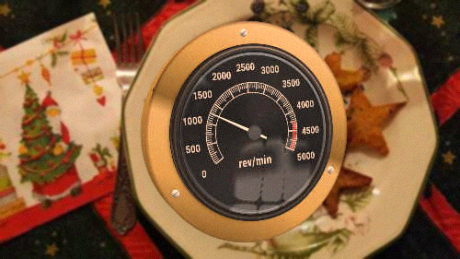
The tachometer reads 1250,rpm
